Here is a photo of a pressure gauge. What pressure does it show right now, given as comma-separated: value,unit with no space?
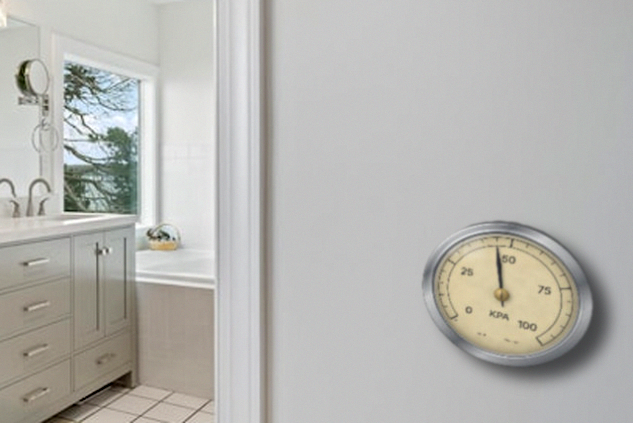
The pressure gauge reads 45,kPa
